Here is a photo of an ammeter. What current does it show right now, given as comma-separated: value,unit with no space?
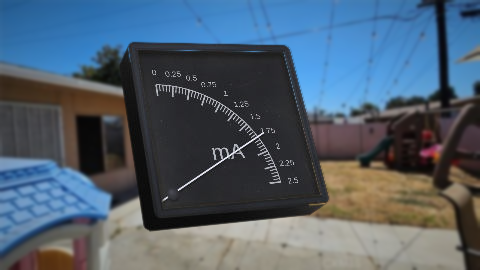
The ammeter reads 1.75,mA
